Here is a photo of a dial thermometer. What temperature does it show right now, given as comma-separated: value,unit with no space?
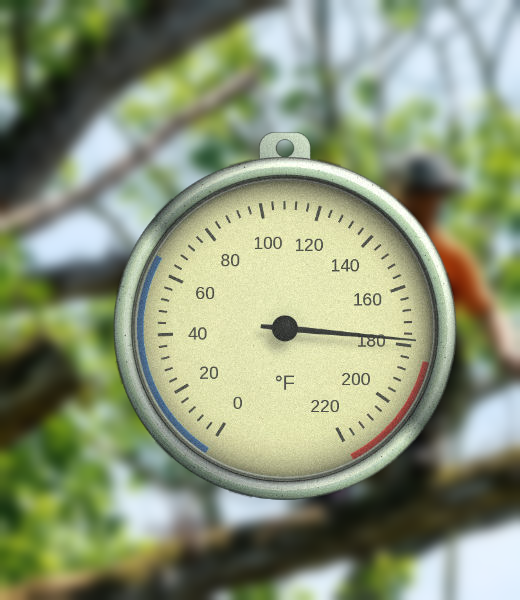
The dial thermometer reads 178,°F
